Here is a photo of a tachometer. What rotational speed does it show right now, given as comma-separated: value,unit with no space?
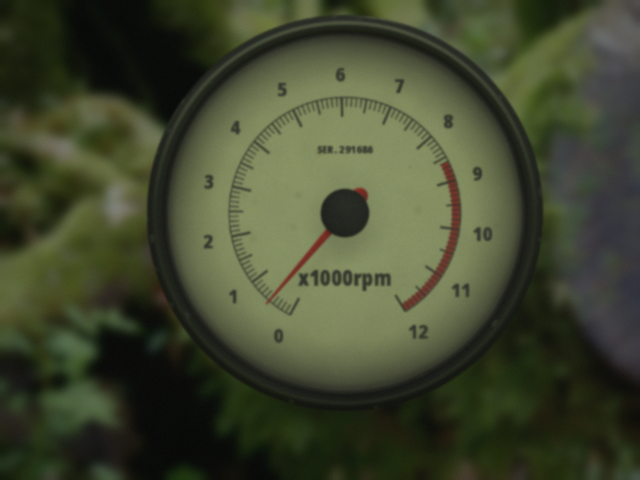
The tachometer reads 500,rpm
